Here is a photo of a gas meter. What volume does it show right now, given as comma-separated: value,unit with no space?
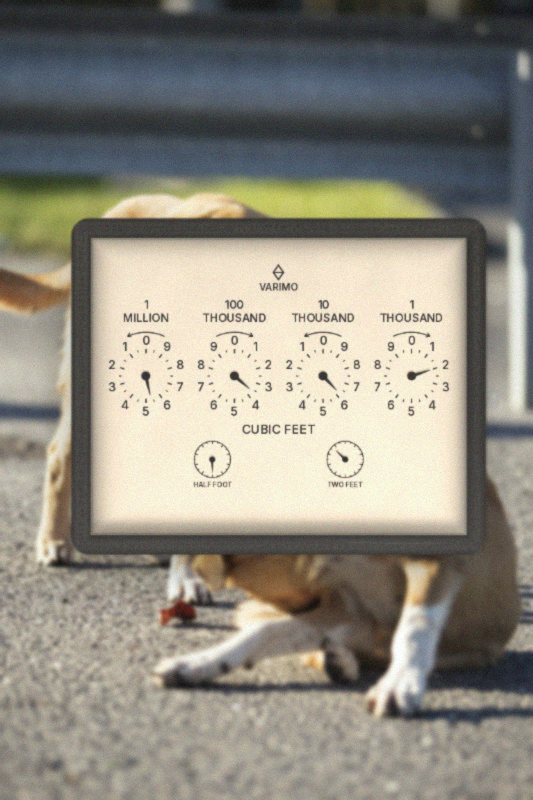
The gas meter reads 536200,ft³
